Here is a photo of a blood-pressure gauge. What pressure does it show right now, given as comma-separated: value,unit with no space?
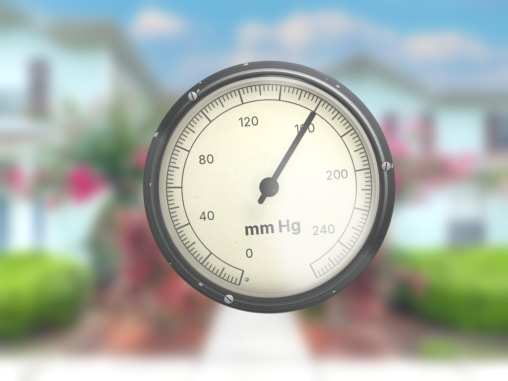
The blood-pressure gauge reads 160,mmHg
